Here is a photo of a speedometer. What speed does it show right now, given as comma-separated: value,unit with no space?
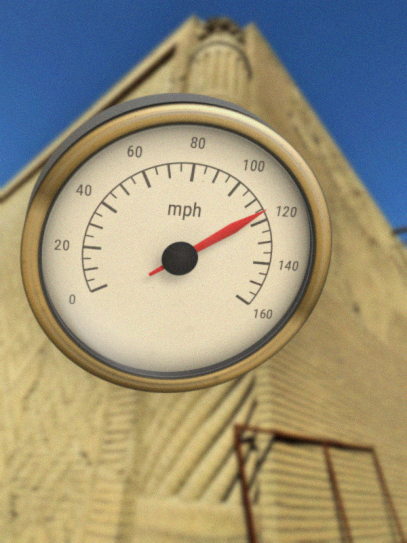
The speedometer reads 115,mph
